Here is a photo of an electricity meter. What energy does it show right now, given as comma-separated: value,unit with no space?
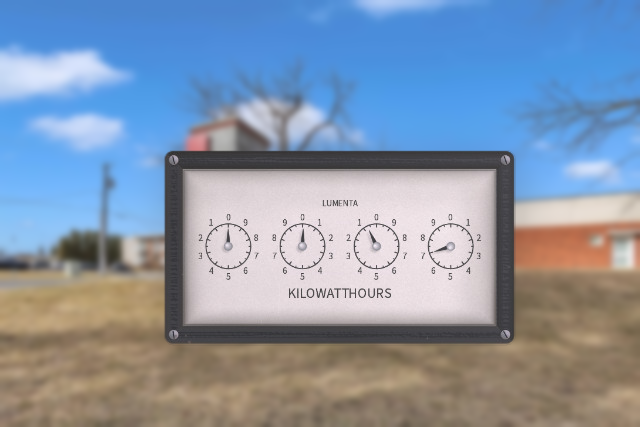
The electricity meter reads 7,kWh
